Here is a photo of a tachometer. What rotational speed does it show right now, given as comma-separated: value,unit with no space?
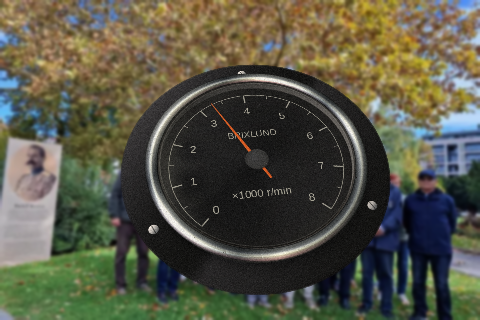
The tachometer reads 3250,rpm
